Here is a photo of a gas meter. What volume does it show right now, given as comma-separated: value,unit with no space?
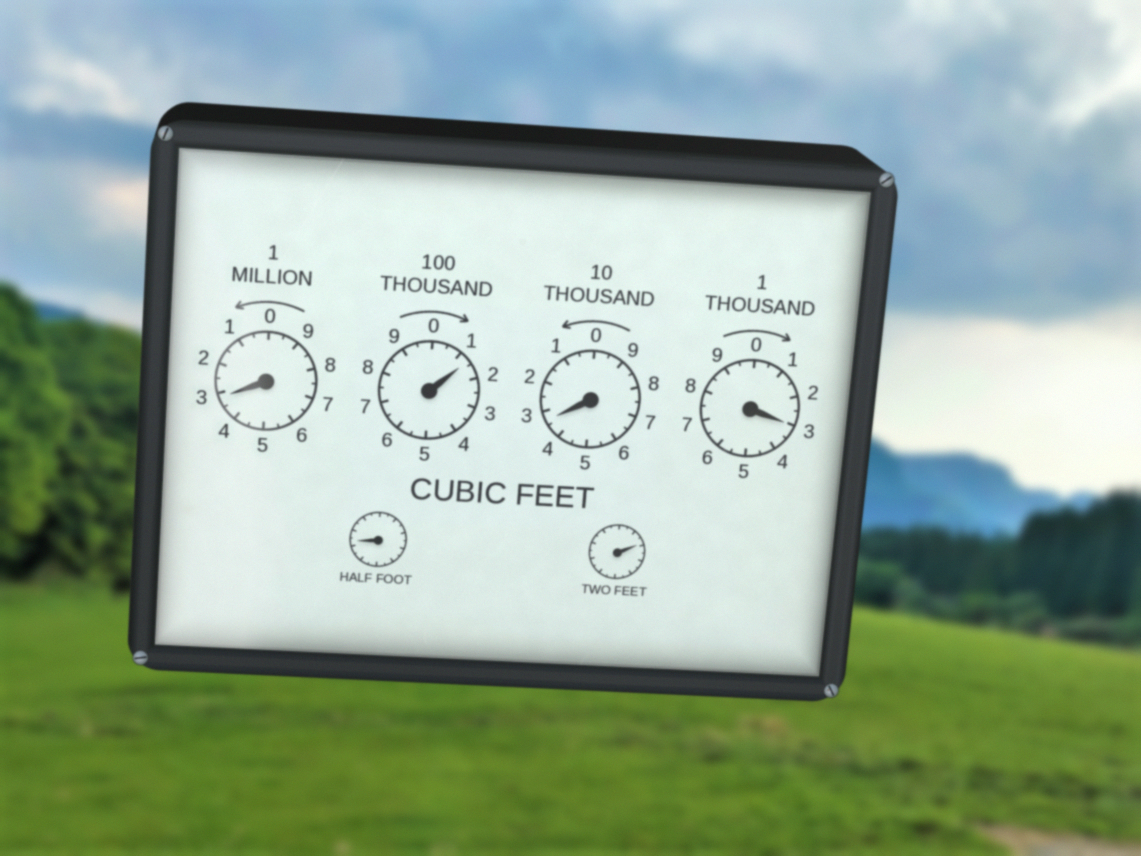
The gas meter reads 313300,ft³
